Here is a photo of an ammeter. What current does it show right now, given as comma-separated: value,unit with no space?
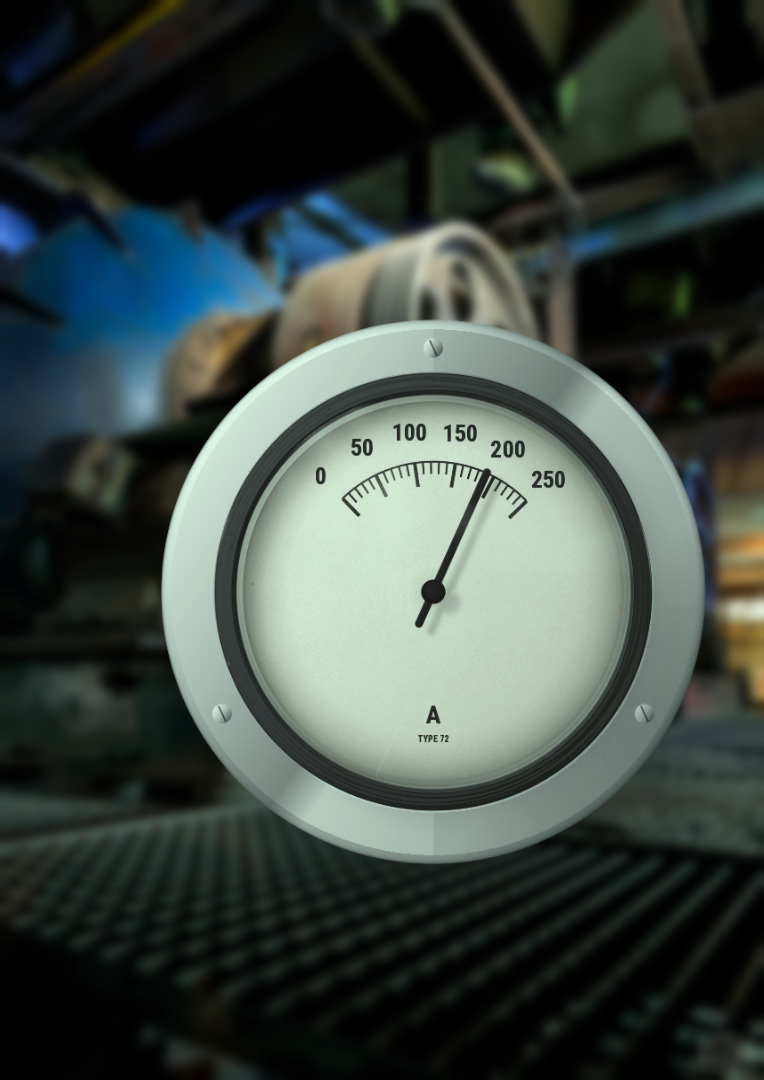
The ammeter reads 190,A
